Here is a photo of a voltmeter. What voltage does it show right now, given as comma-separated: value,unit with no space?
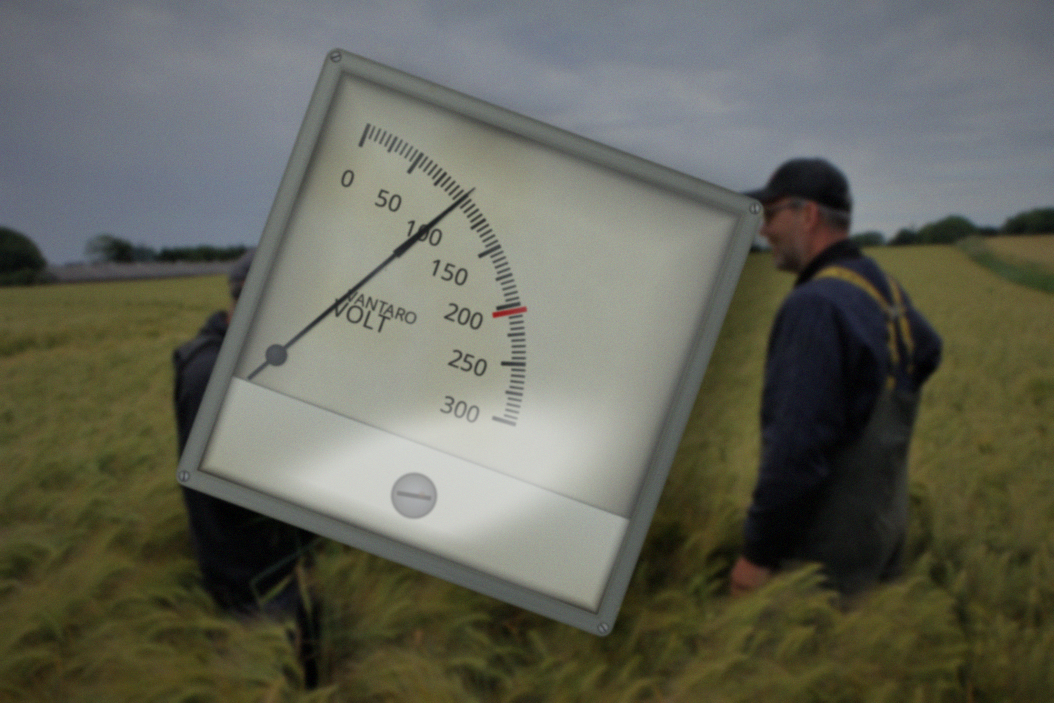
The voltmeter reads 100,V
